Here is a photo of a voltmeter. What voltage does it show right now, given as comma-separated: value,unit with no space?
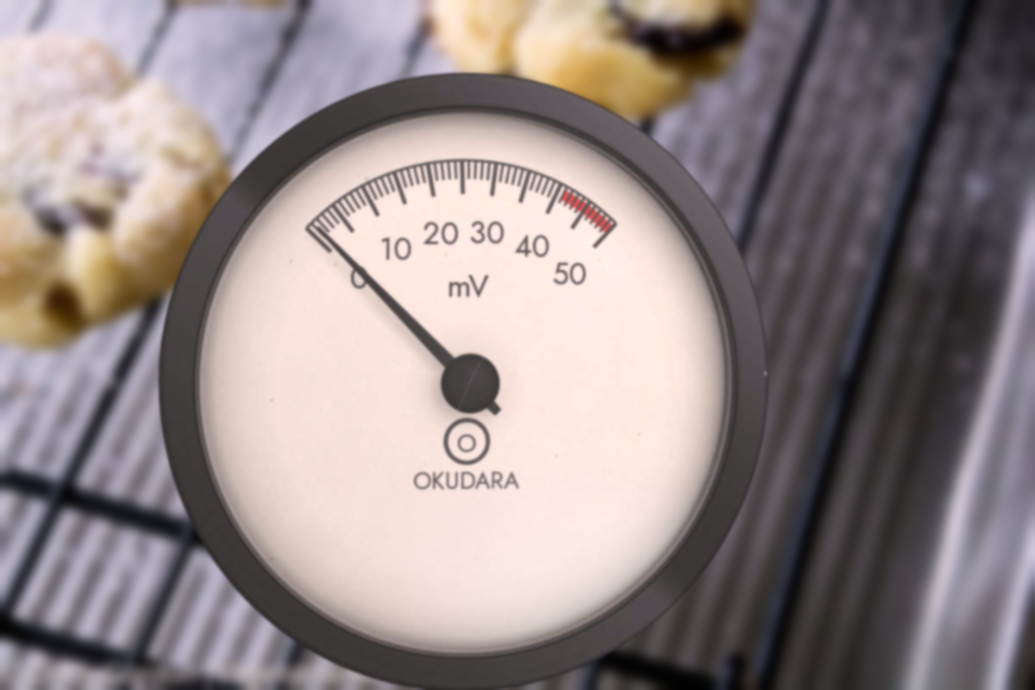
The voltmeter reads 1,mV
